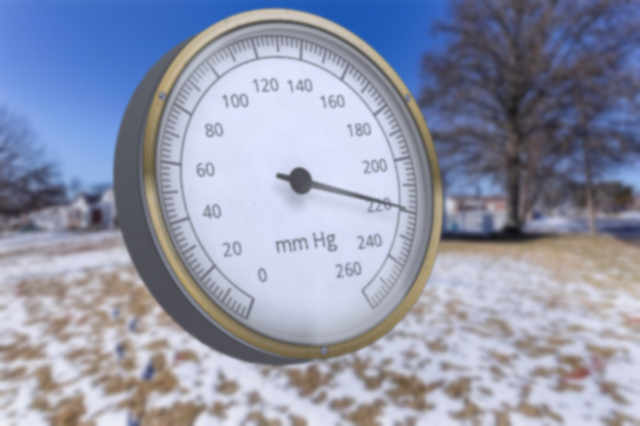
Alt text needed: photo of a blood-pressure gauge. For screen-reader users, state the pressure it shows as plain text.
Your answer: 220 mmHg
